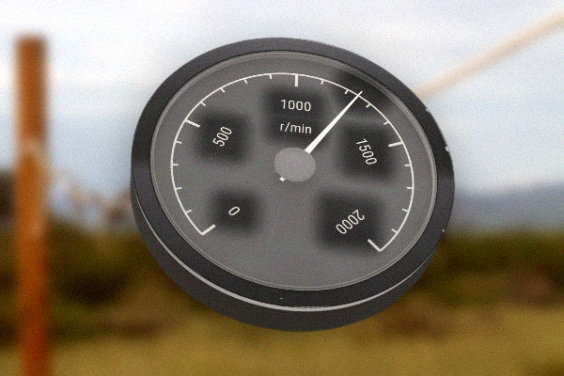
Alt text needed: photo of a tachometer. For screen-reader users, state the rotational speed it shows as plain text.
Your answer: 1250 rpm
